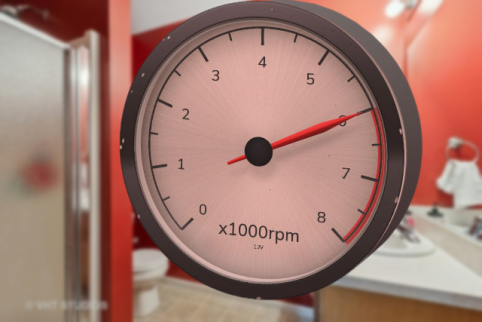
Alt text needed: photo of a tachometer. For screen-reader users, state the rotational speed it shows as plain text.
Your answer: 6000 rpm
